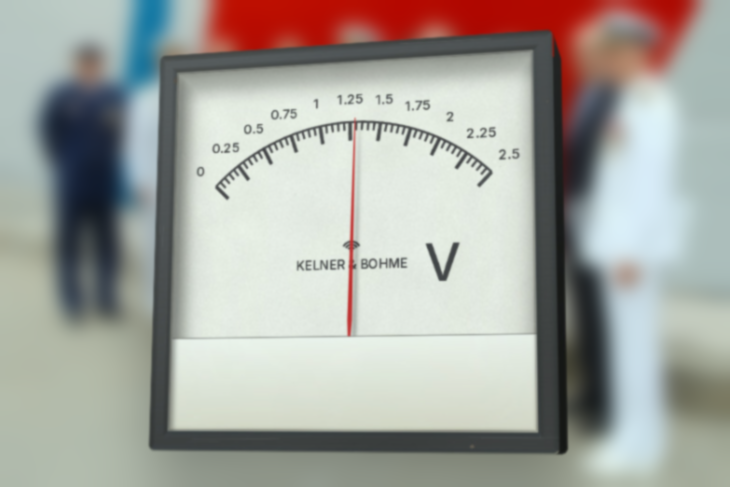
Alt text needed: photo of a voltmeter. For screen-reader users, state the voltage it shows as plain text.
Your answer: 1.3 V
